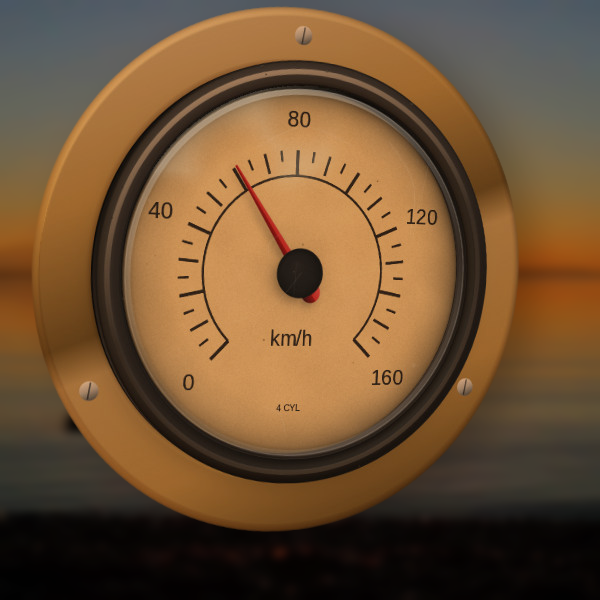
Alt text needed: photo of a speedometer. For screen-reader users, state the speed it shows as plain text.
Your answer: 60 km/h
